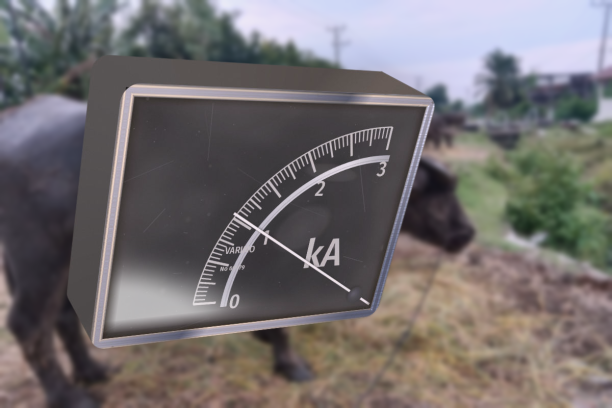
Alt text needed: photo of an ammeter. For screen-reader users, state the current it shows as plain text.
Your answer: 1.05 kA
